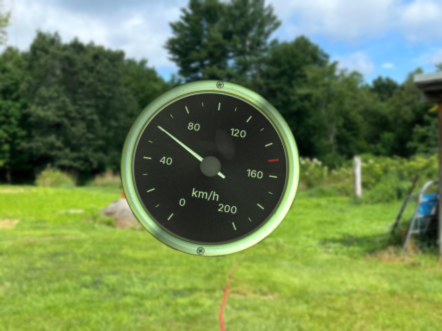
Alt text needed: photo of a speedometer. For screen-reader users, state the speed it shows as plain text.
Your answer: 60 km/h
